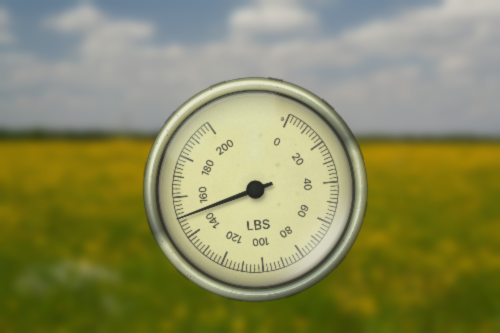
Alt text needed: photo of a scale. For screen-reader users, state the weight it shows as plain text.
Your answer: 150 lb
